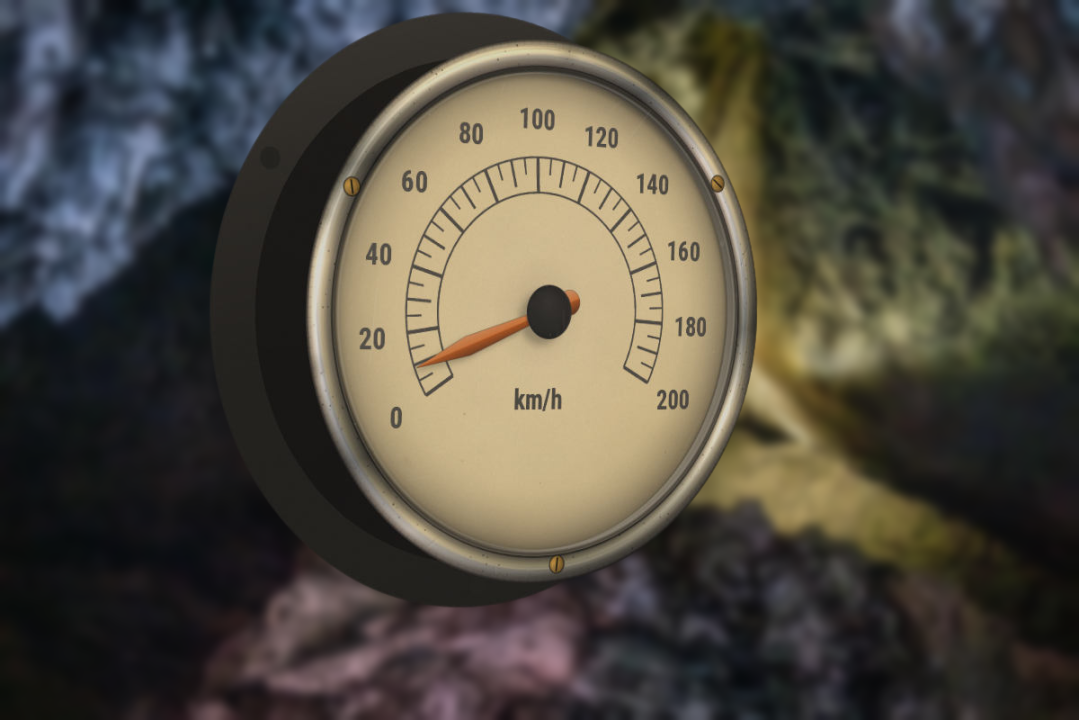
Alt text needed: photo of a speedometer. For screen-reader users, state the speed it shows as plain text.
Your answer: 10 km/h
